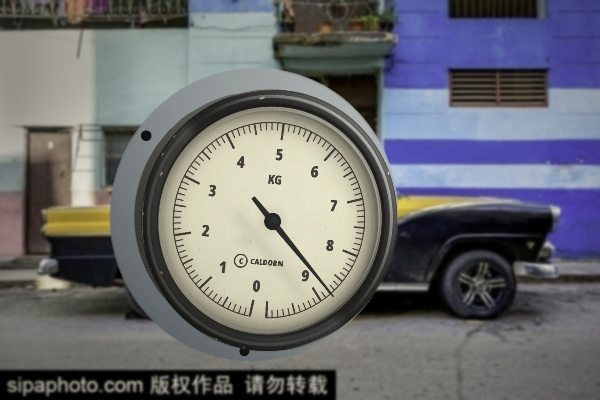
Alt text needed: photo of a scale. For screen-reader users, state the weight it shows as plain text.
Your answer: 8.8 kg
